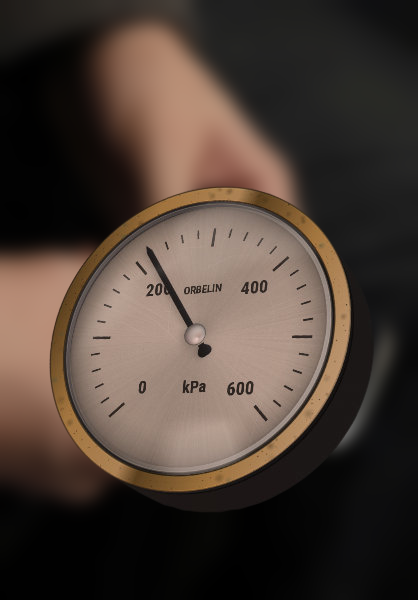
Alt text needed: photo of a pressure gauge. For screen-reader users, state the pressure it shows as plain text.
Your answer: 220 kPa
